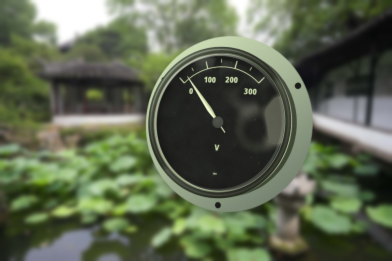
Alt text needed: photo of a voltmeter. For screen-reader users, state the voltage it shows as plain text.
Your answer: 25 V
